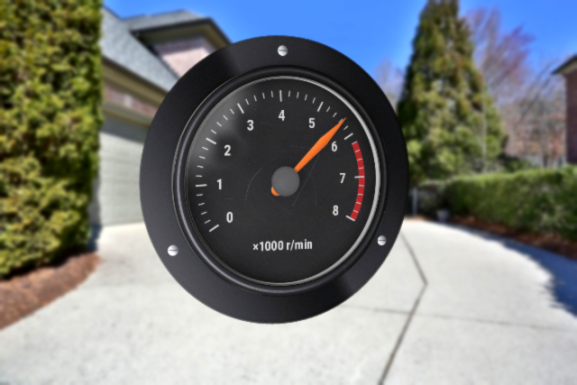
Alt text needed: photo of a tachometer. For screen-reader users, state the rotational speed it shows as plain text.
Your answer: 5600 rpm
